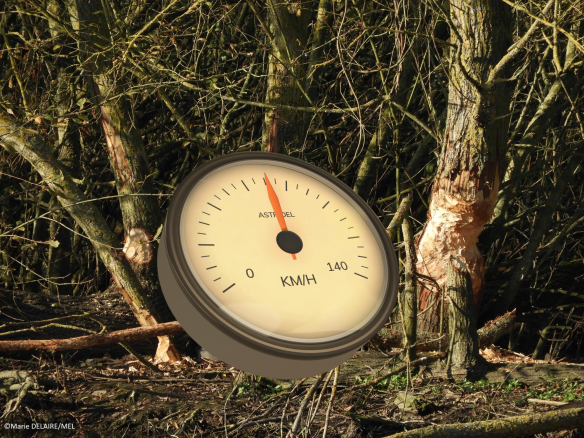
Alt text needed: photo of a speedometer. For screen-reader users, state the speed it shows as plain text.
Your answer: 70 km/h
